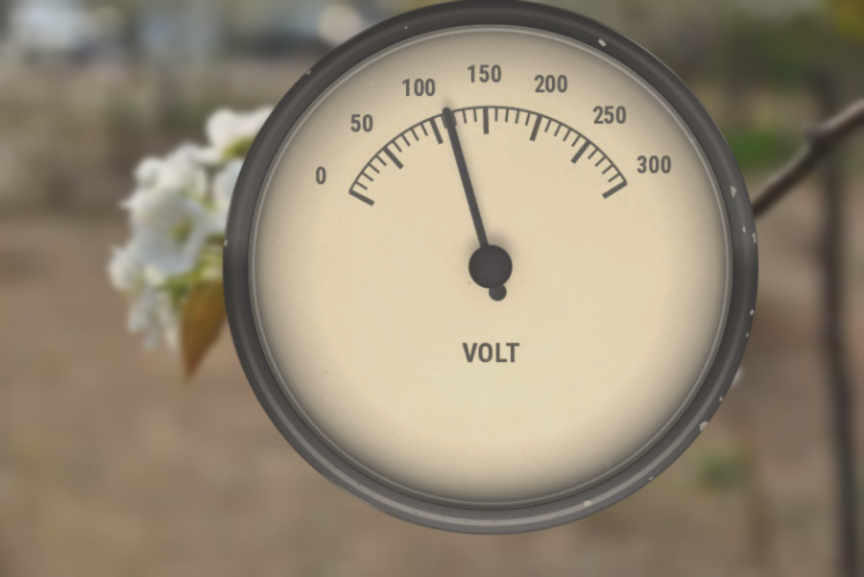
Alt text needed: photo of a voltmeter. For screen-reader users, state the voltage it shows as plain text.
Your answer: 115 V
